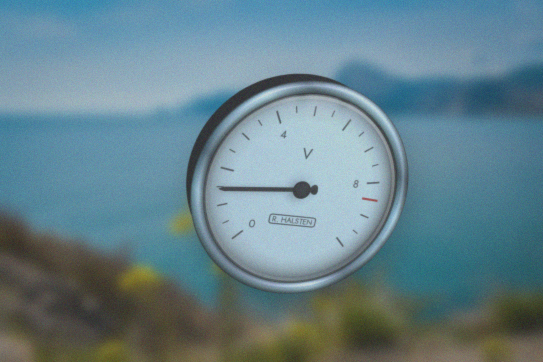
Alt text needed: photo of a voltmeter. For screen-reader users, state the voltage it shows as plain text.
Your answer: 1.5 V
